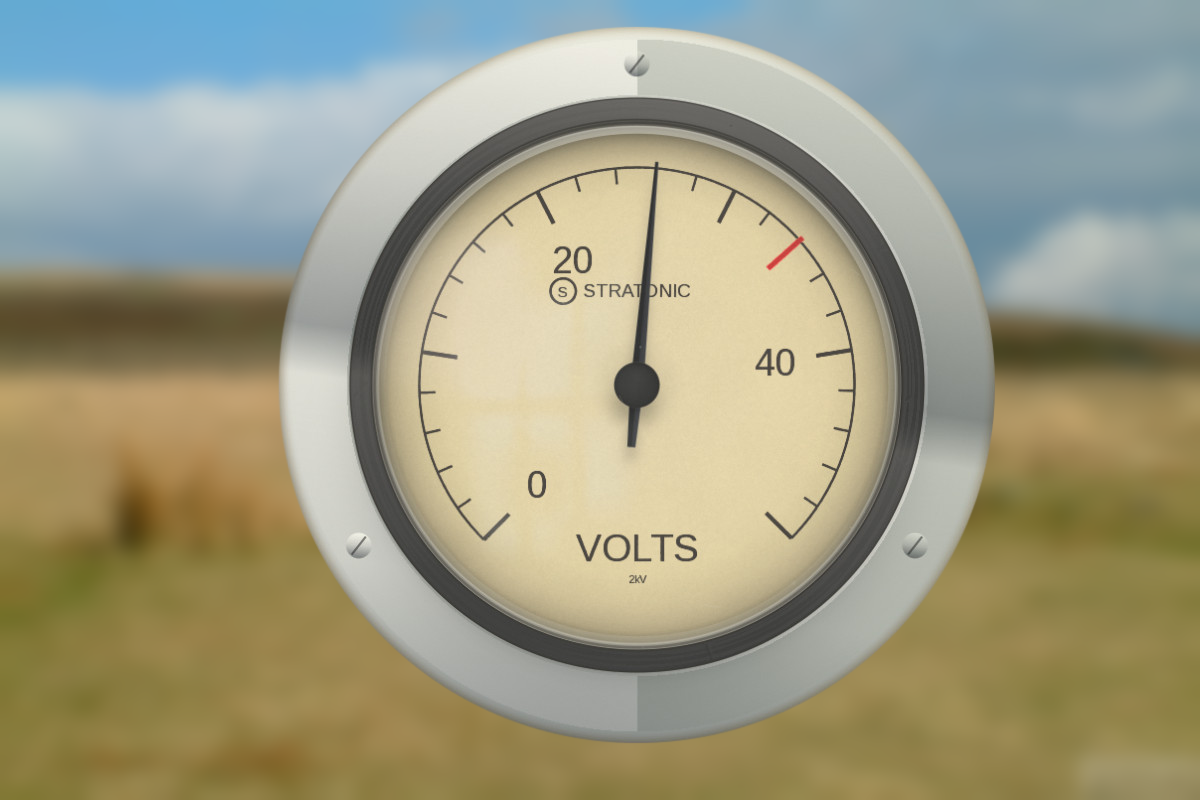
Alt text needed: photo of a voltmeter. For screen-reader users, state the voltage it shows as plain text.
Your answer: 26 V
